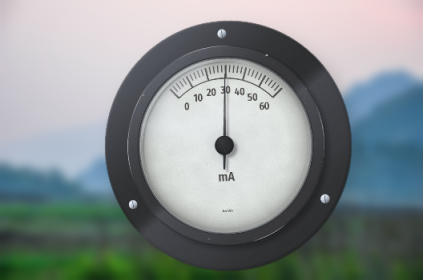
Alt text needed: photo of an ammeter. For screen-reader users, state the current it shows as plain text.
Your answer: 30 mA
